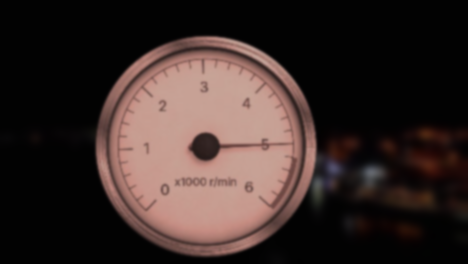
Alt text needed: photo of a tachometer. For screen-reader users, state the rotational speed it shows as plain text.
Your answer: 5000 rpm
